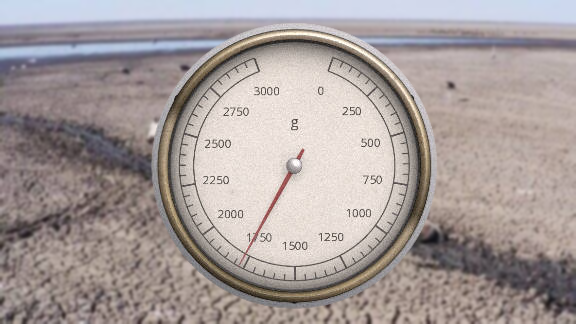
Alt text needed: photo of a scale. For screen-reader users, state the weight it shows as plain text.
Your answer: 1775 g
